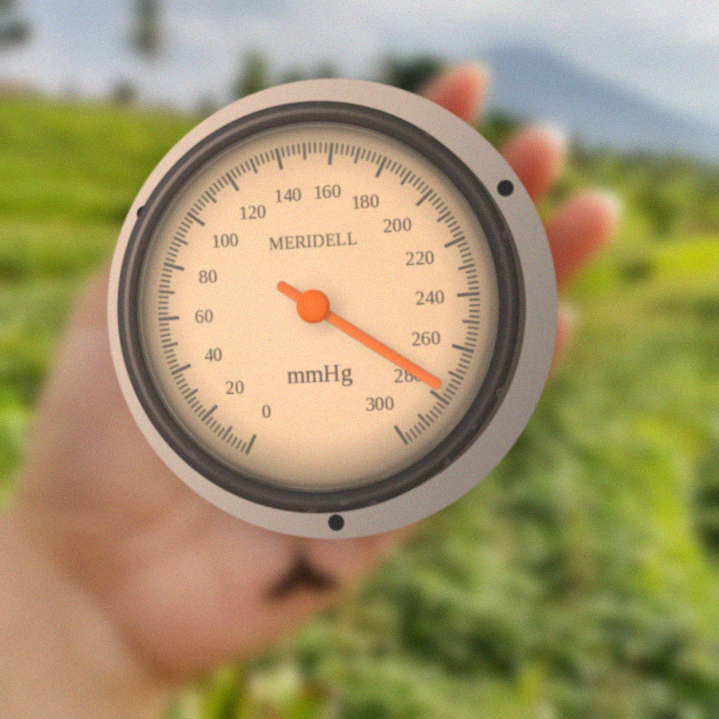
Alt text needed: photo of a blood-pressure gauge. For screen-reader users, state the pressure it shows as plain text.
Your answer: 276 mmHg
